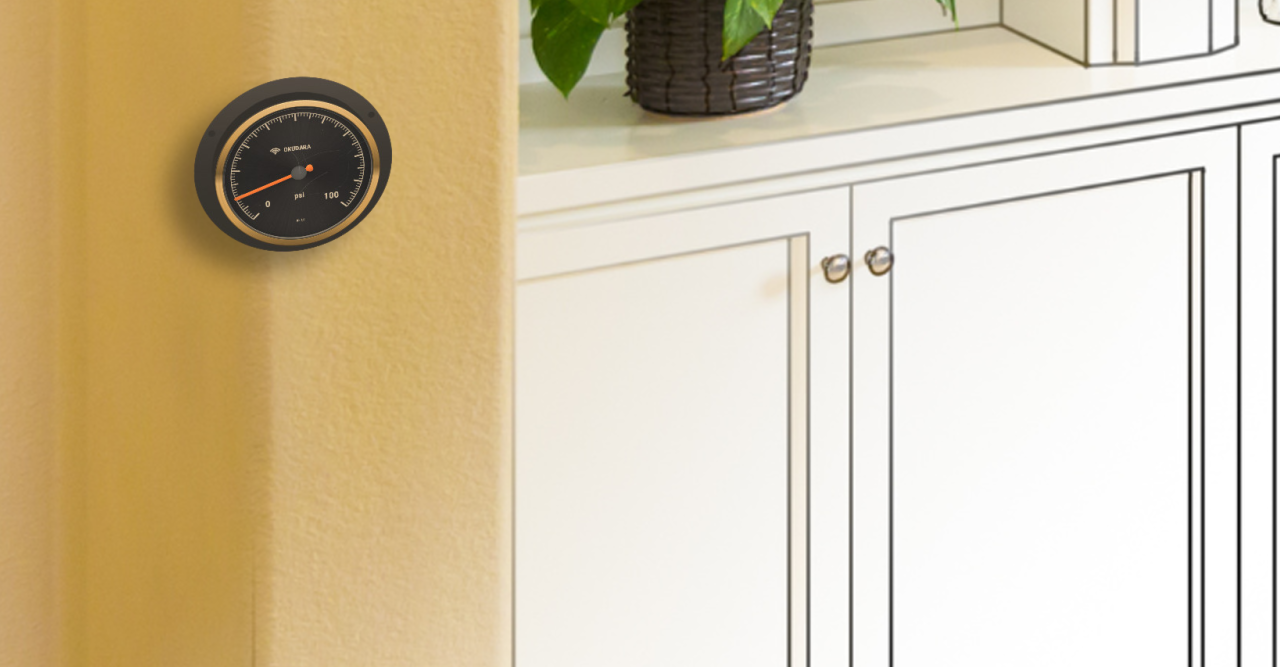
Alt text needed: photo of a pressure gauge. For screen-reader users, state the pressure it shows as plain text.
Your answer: 10 psi
